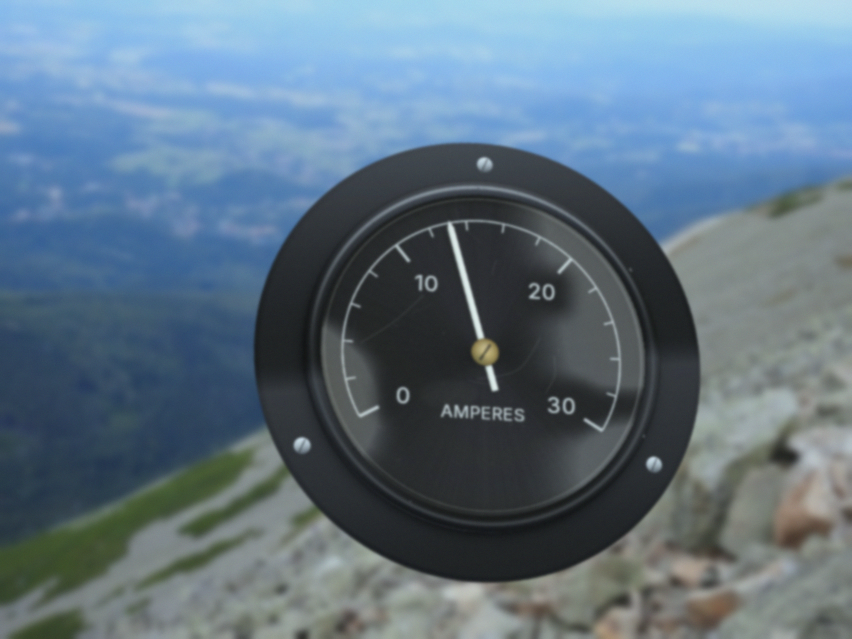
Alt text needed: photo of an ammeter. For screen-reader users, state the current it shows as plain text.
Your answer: 13 A
